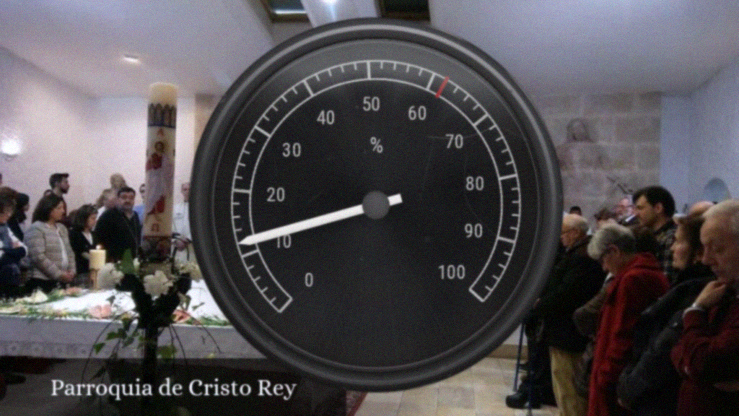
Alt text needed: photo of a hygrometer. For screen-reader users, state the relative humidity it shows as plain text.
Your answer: 12 %
